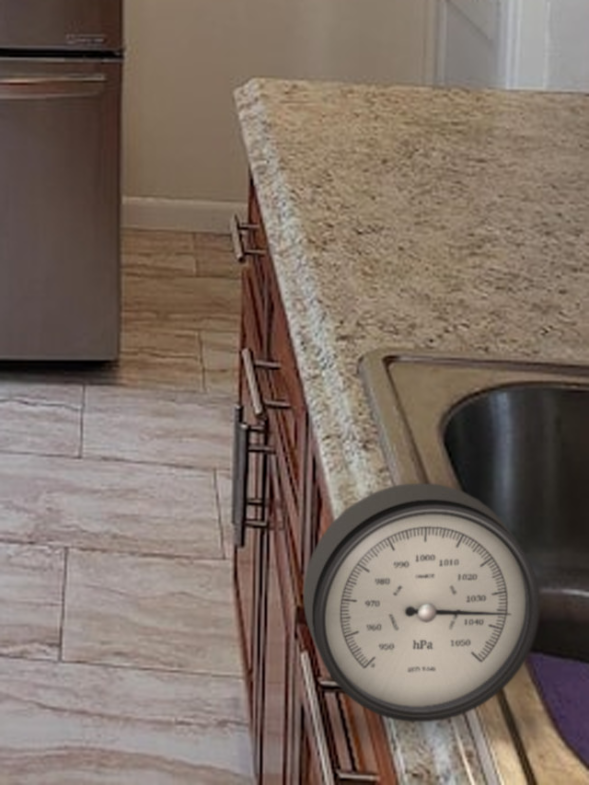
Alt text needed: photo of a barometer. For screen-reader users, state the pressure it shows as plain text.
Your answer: 1035 hPa
